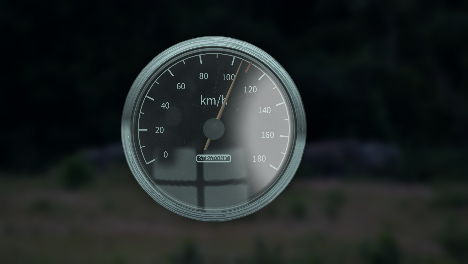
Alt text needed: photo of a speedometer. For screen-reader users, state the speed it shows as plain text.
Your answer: 105 km/h
